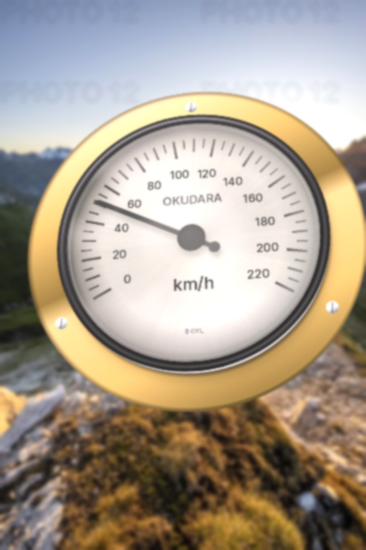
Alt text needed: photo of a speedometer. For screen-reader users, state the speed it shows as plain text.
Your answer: 50 km/h
